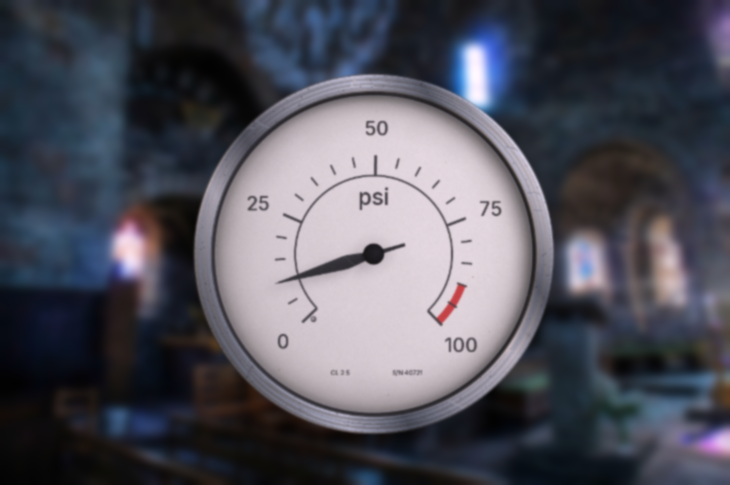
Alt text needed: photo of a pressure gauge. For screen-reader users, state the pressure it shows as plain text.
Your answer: 10 psi
